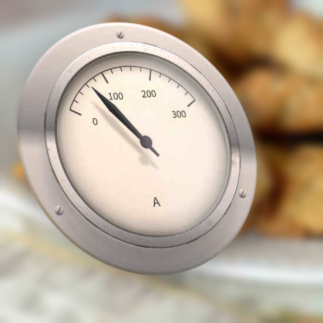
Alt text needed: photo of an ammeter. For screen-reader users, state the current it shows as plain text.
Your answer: 60 A
